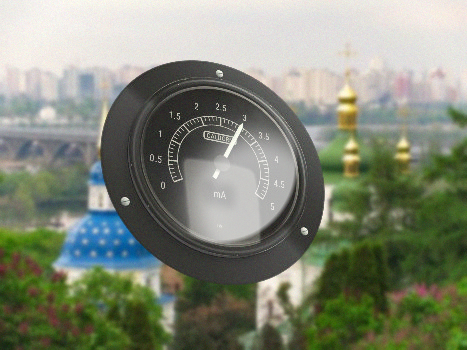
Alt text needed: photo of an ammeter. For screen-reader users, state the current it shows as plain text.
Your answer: 3 mA
